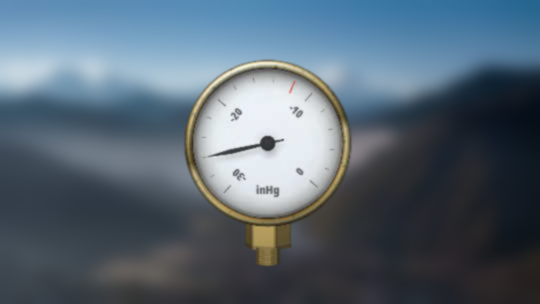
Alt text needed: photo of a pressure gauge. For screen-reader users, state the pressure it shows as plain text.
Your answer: -26 inHg
